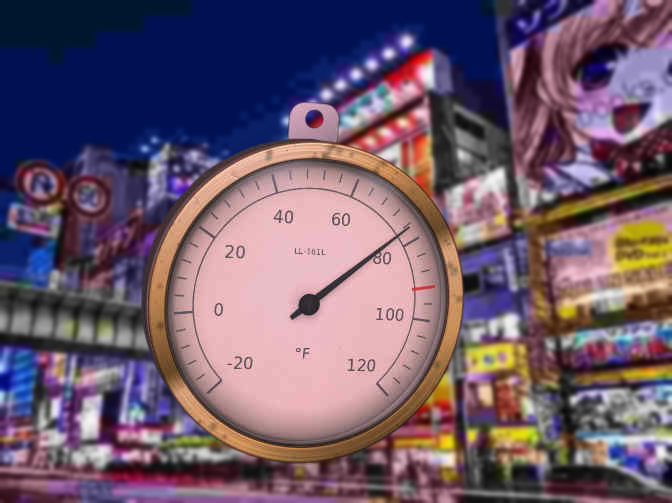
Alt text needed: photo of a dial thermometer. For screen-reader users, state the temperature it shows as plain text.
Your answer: 76 °F
